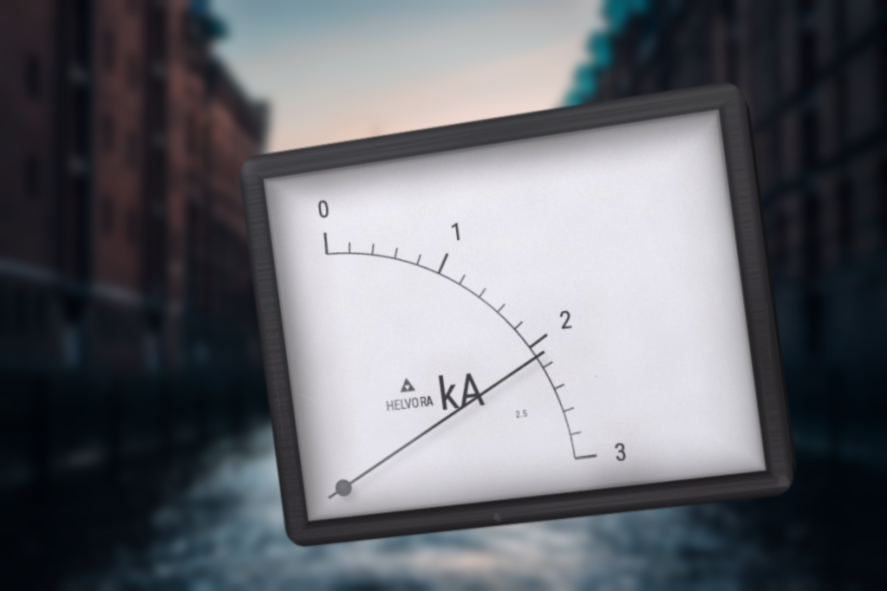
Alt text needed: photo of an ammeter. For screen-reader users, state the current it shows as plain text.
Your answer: 2.1 kA
